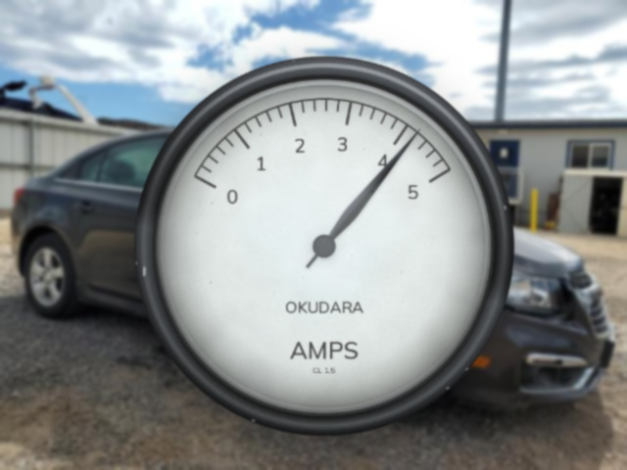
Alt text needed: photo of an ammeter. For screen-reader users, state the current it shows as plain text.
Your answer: 4.2 A
